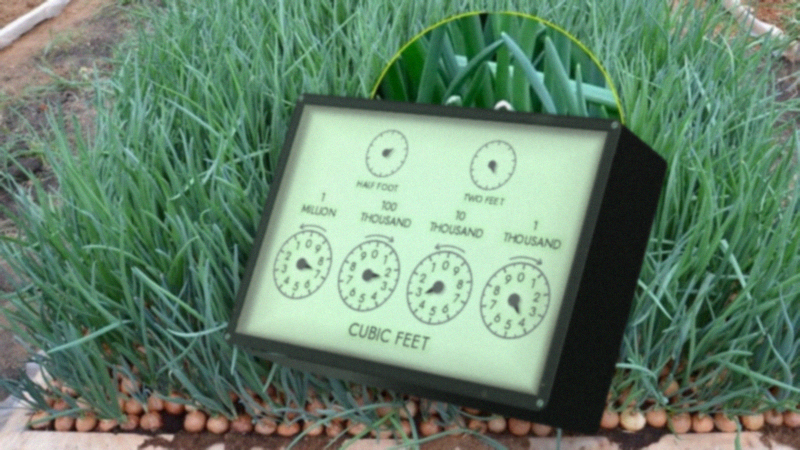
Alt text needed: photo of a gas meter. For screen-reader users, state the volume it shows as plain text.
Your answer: 723400 ft³
